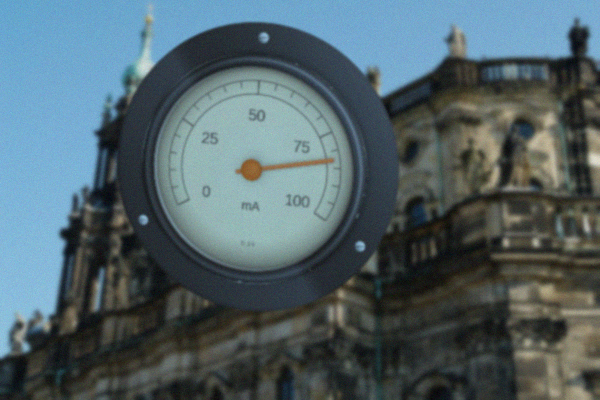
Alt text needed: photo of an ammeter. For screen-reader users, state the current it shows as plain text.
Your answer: 82.5 mA
